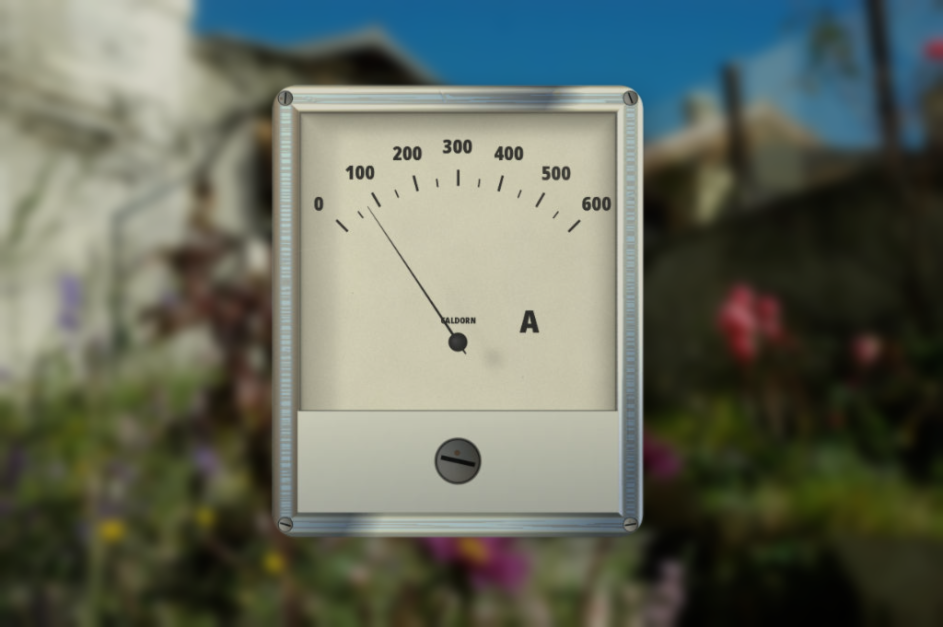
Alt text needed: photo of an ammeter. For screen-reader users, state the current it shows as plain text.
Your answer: 75 A
